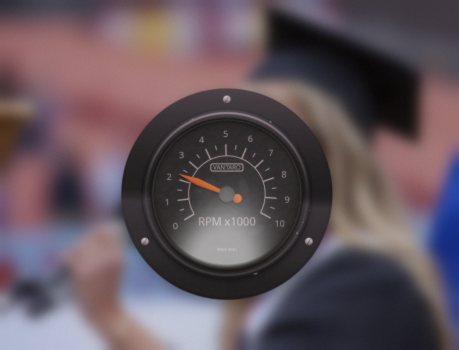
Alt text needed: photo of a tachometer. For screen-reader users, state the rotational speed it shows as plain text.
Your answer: 2250 rpm
